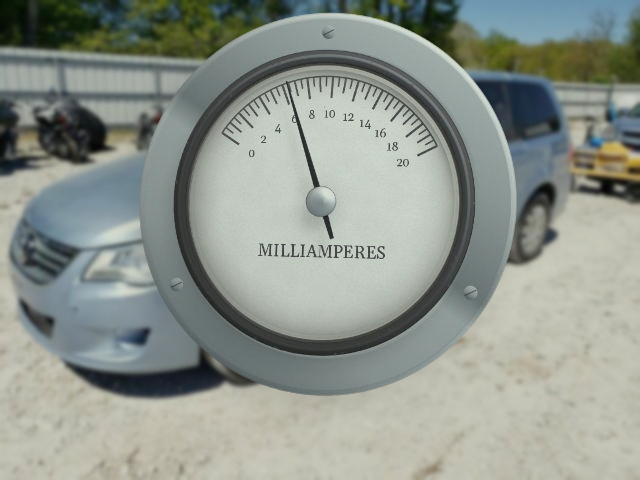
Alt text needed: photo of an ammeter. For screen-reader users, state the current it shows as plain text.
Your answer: 6.5 mA
